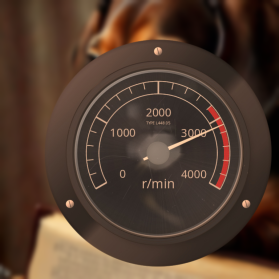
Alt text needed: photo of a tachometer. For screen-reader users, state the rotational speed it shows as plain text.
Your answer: 3100 rpm
